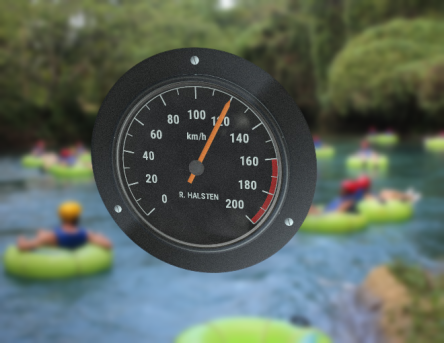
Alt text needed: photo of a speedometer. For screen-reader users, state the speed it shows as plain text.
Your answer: 120 km/h
